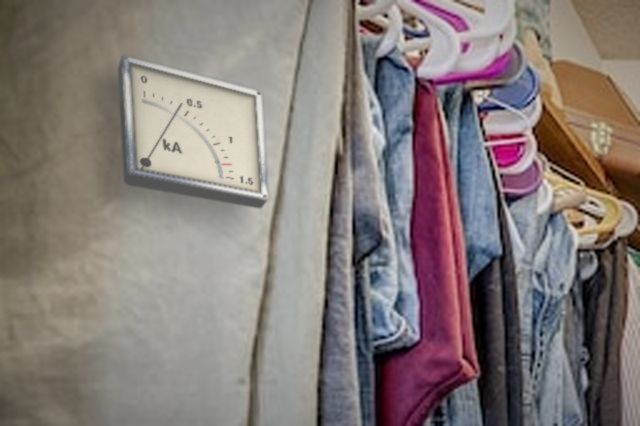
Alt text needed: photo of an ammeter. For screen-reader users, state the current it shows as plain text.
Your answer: 0.4 kA
